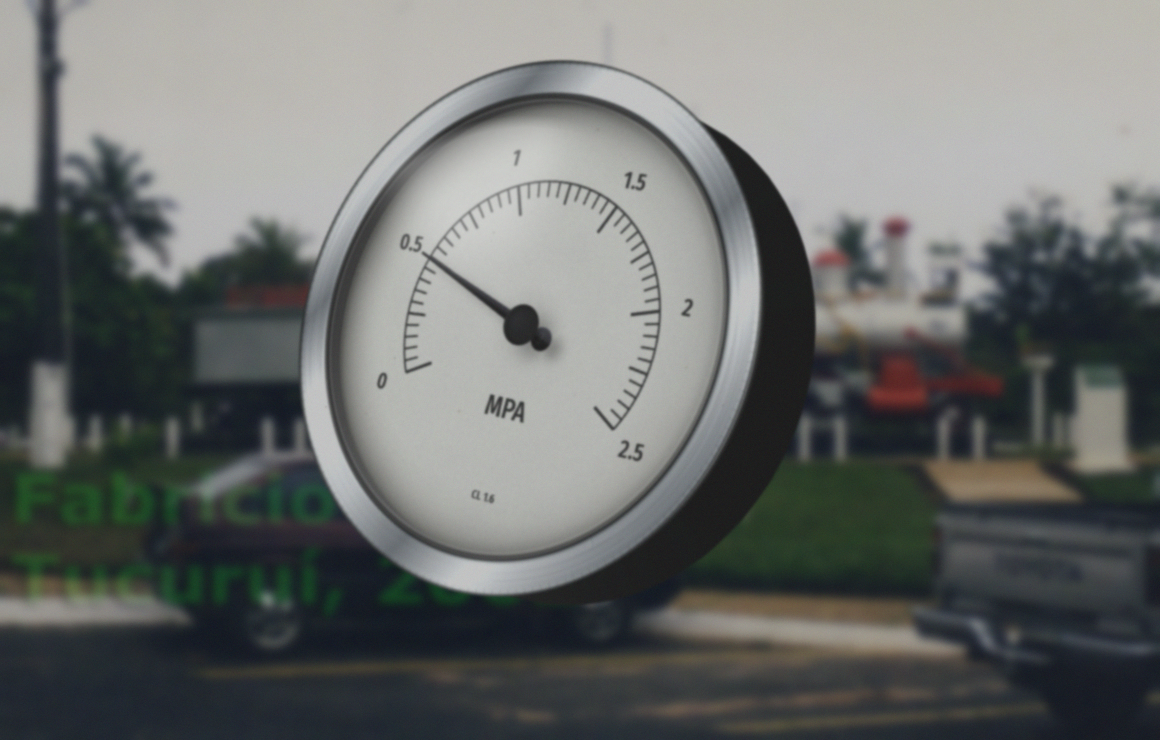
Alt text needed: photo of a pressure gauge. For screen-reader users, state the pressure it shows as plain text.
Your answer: 0.5 MPa
